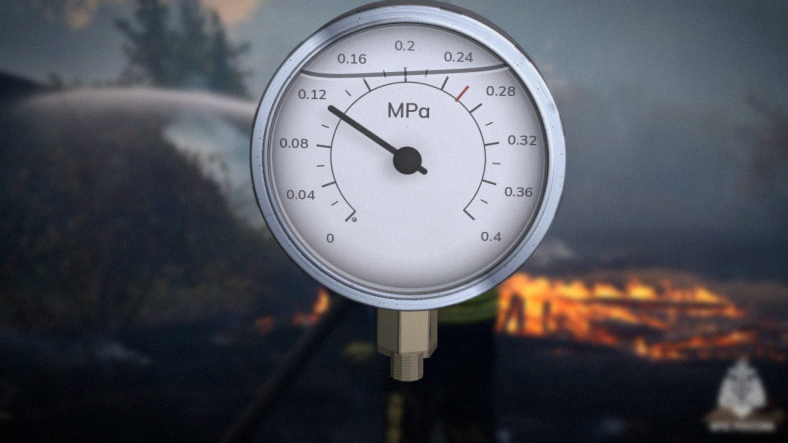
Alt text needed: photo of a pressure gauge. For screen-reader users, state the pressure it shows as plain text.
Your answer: 0.12 MPa
